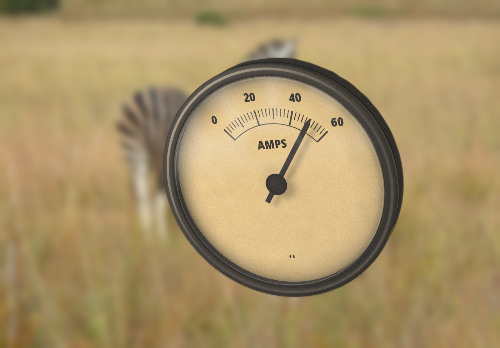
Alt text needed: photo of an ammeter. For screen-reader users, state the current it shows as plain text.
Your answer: 50 A
